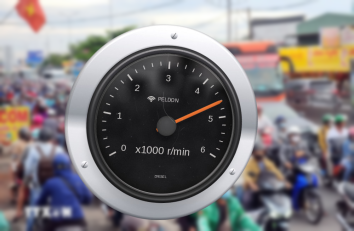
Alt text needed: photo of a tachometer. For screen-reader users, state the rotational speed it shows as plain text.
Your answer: 4600 rpm
